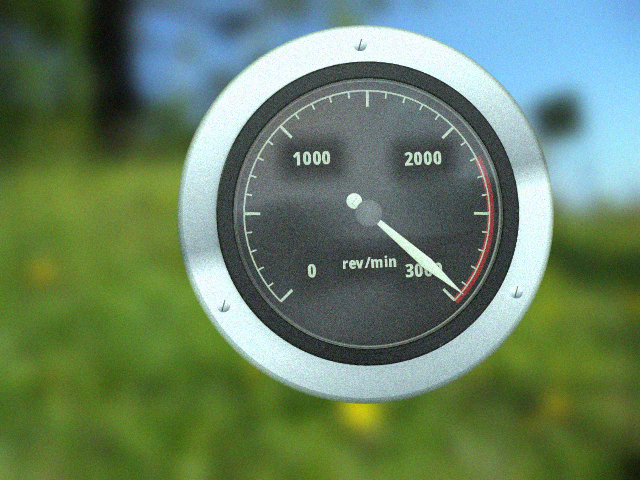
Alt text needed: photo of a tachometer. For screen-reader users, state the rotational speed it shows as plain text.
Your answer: 2950 rpm
